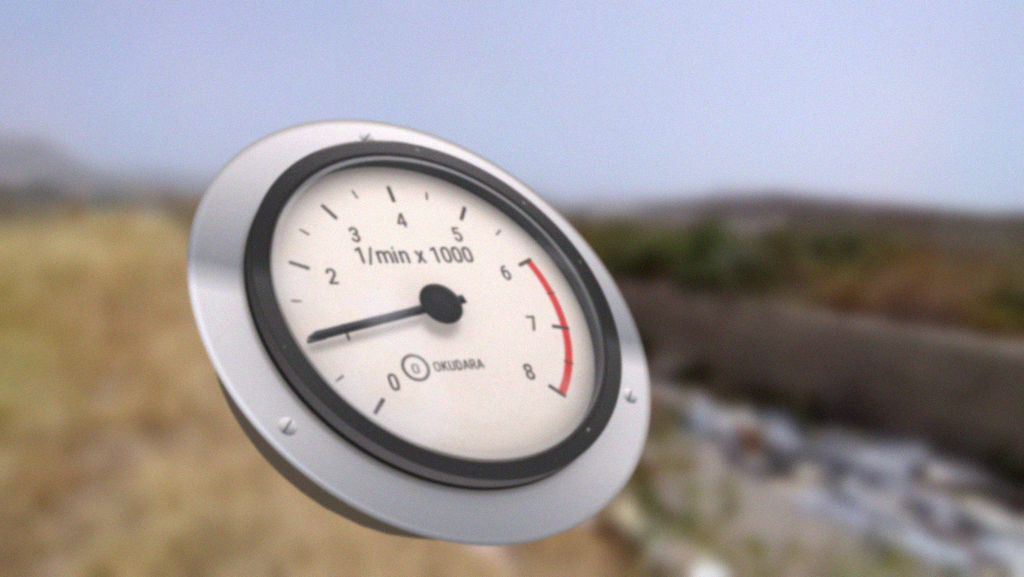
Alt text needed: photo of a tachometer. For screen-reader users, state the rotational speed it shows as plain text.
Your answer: 1000 rpm
